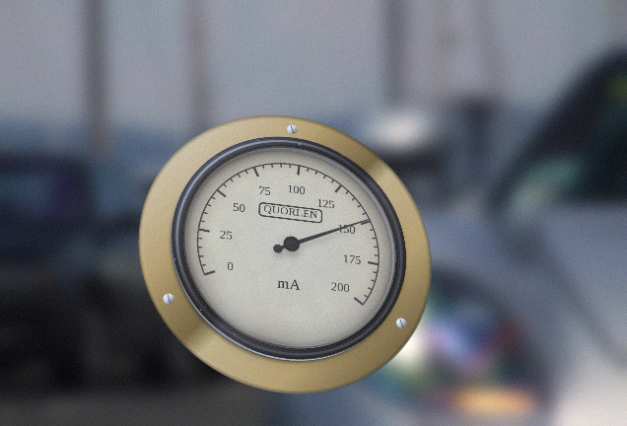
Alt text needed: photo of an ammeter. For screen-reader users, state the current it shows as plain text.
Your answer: 150 mA
